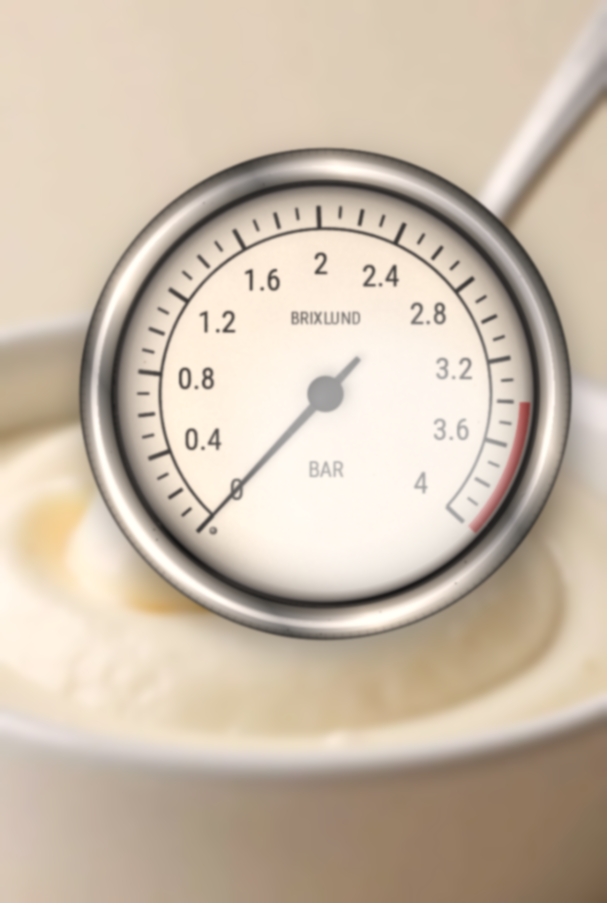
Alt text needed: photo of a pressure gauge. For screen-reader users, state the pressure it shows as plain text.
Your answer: 0 bar
